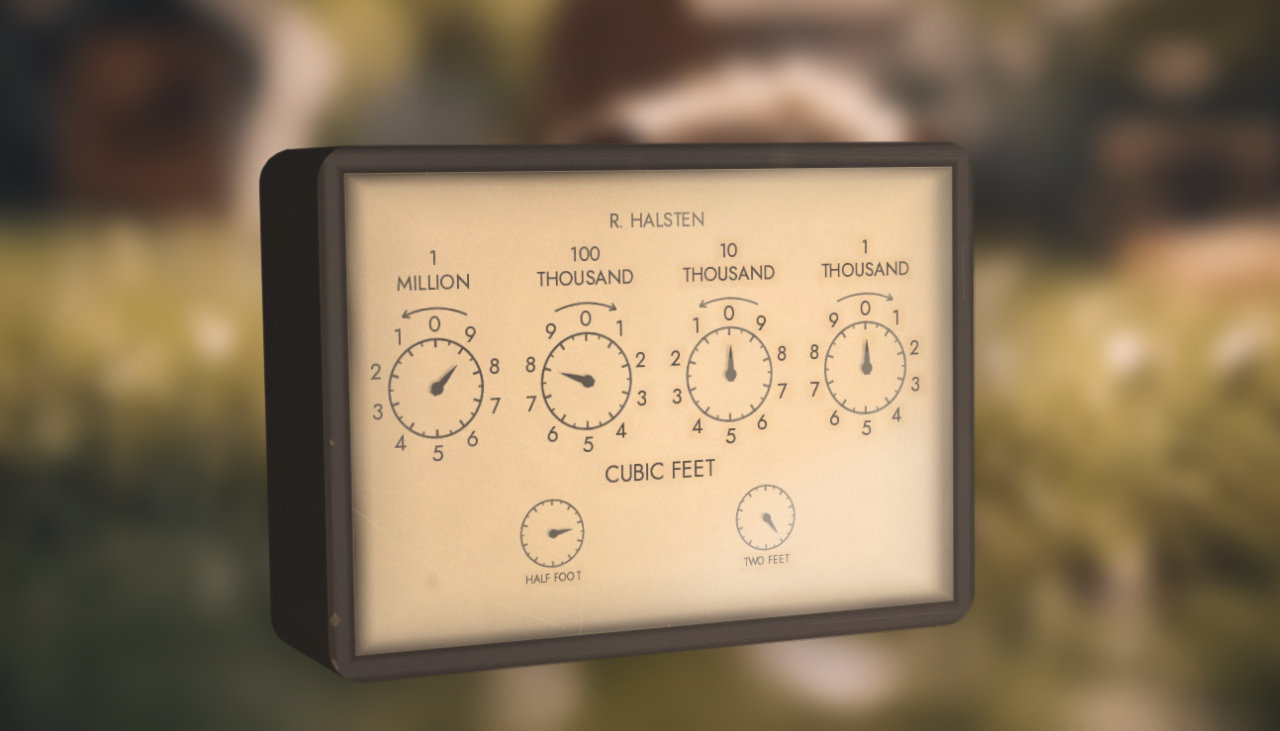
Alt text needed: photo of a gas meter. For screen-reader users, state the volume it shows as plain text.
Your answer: 880000 ft³
